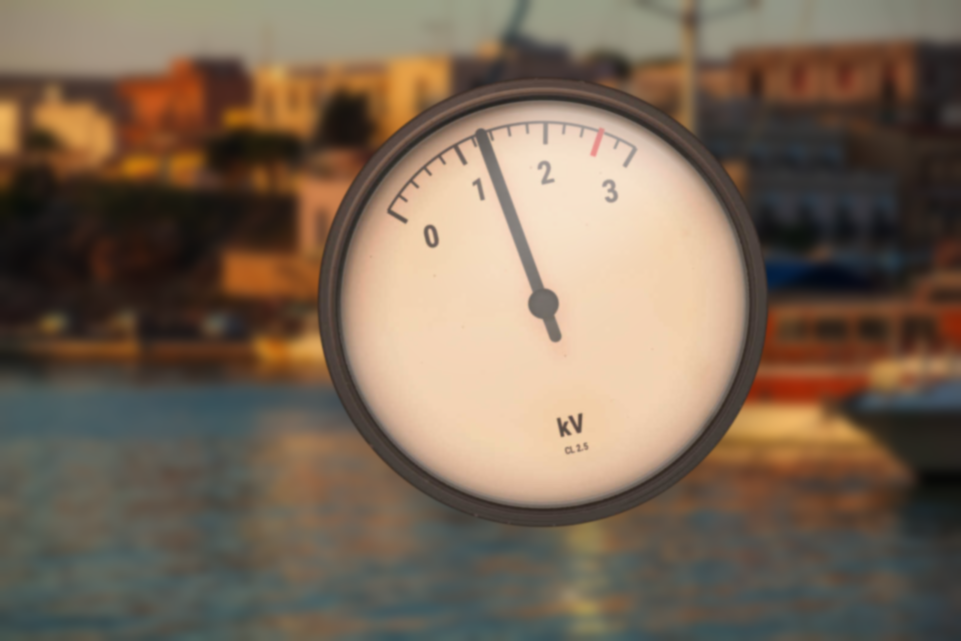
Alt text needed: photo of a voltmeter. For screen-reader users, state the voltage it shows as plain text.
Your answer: 1.3 kV
